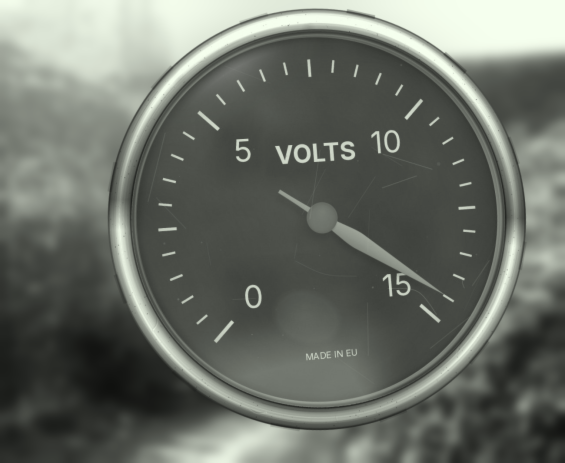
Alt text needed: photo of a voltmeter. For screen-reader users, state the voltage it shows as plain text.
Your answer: 14.5 V
